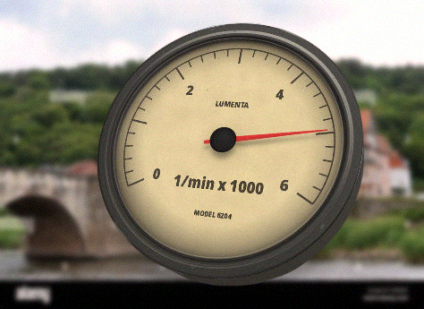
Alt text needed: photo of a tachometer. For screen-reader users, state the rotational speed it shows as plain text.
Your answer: 5000 rpm
